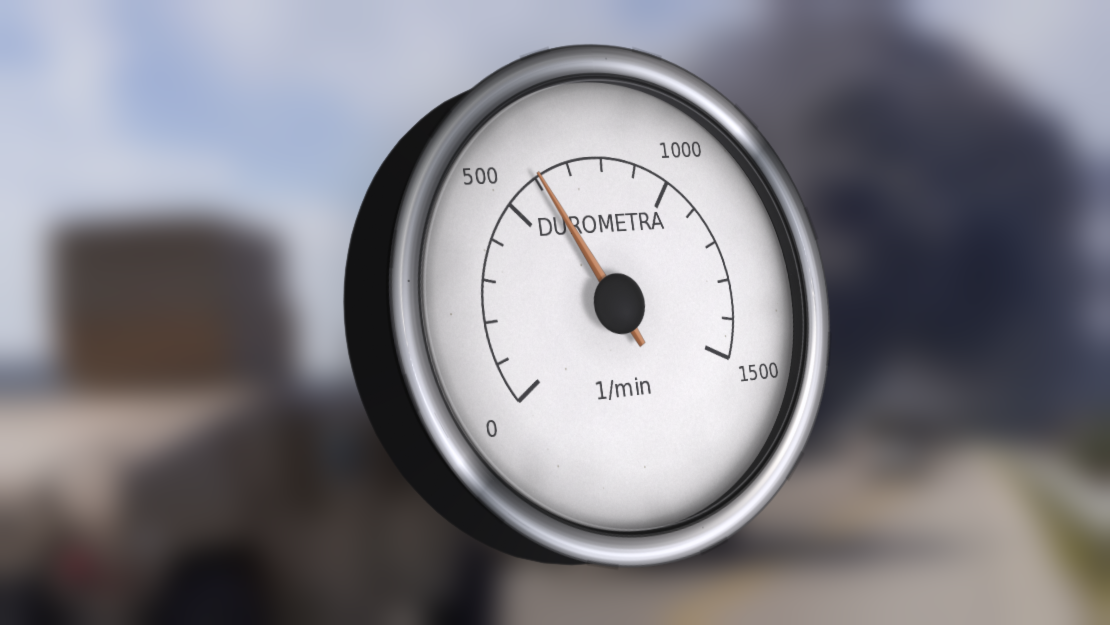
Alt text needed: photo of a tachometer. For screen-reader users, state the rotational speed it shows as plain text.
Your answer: 600 rpm
